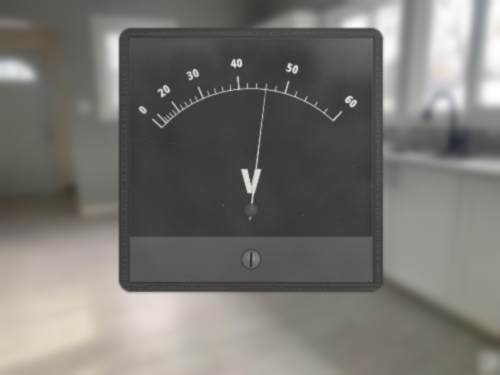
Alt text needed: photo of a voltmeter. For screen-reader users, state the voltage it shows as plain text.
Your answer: 46 V
